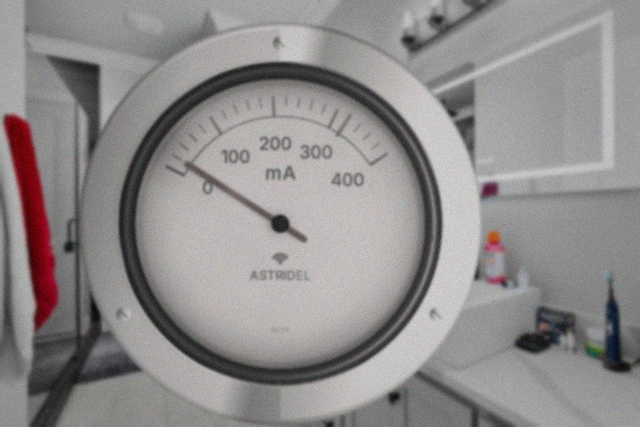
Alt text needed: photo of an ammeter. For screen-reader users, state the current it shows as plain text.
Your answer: 20 mA
